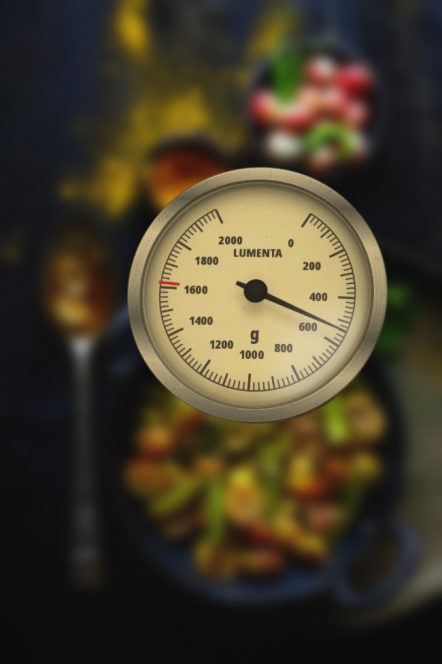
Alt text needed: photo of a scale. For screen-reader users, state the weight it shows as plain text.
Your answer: 540 g
